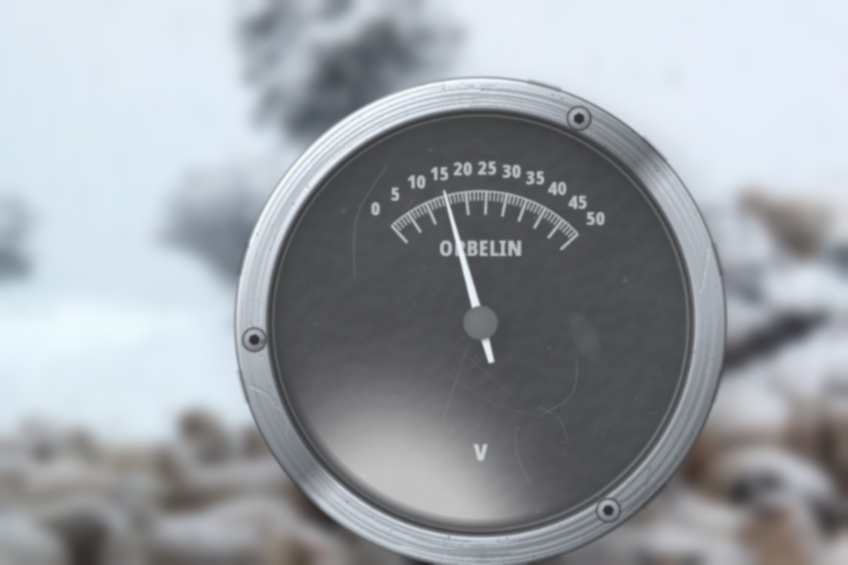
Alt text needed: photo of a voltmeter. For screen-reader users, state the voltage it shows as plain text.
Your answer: 15 V
